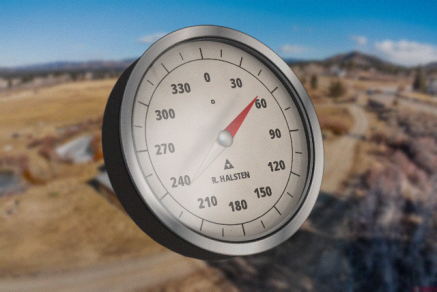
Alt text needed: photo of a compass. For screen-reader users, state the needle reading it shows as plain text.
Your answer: 52.5 °
